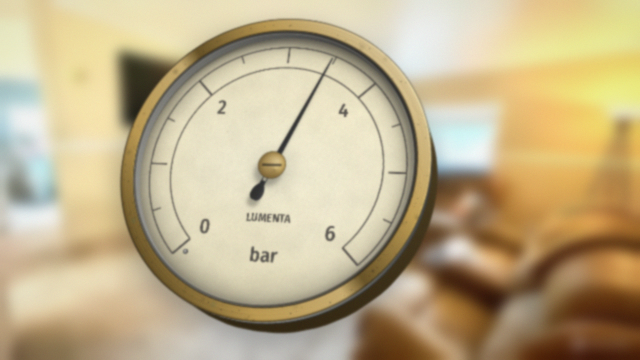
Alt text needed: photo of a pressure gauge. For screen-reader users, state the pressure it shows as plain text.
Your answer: 3.5 bar
